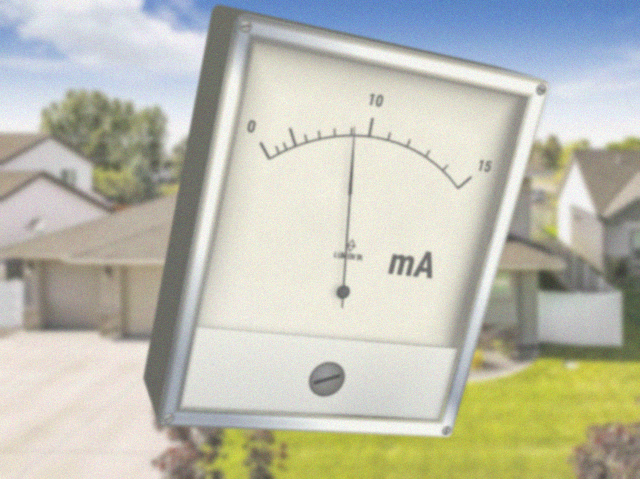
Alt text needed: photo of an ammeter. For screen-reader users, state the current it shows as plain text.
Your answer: 9 mA
